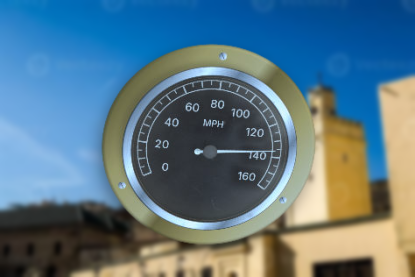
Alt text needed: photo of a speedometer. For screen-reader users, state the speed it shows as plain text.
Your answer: 135 mph
